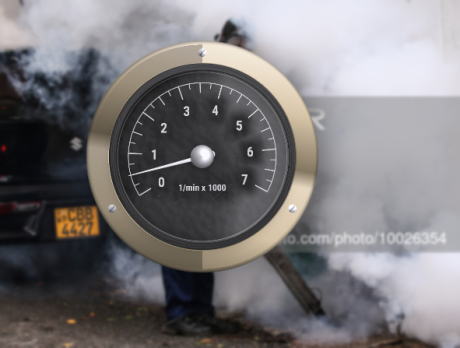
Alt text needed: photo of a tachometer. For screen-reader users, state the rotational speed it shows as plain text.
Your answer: 500 rpm
